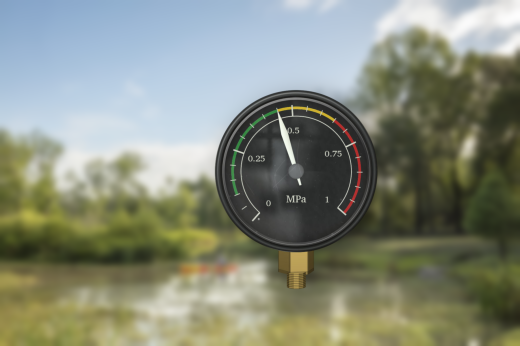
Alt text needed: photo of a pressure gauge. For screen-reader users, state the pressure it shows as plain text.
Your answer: 0.45 MPa
